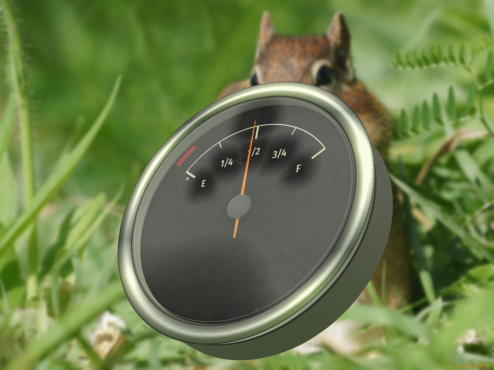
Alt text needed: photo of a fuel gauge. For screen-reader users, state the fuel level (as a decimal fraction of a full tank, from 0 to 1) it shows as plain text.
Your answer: 0.5
